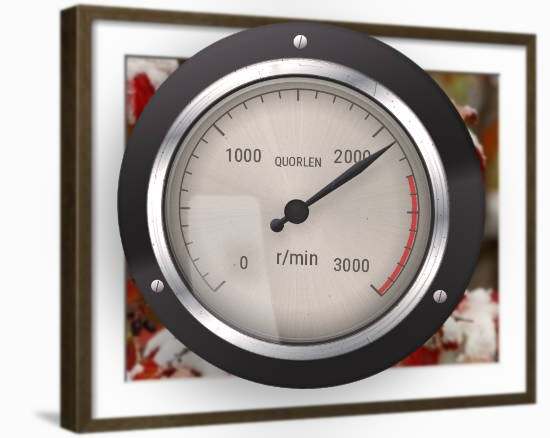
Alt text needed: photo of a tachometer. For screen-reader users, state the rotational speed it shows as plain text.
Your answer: 2100 rpm
